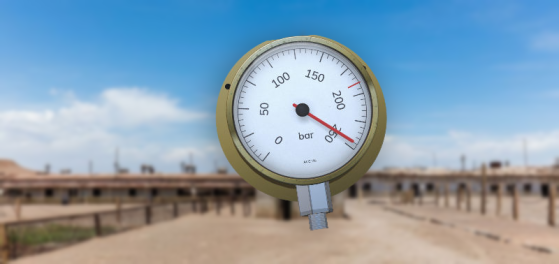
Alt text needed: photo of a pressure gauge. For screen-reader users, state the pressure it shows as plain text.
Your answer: 245 bar
